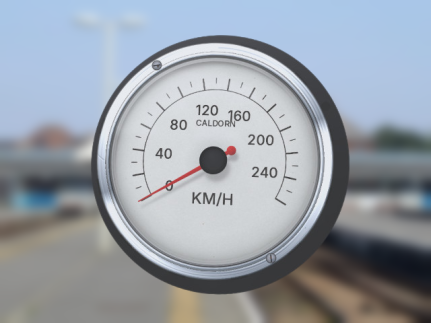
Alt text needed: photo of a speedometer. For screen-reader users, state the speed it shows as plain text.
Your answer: 0 km/h
